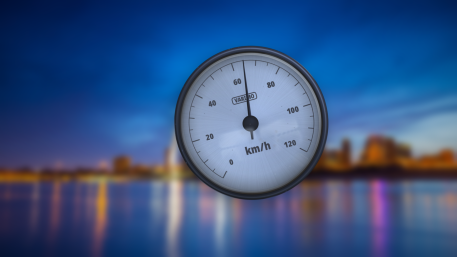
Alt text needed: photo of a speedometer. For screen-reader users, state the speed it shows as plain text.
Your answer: 65 km/h
